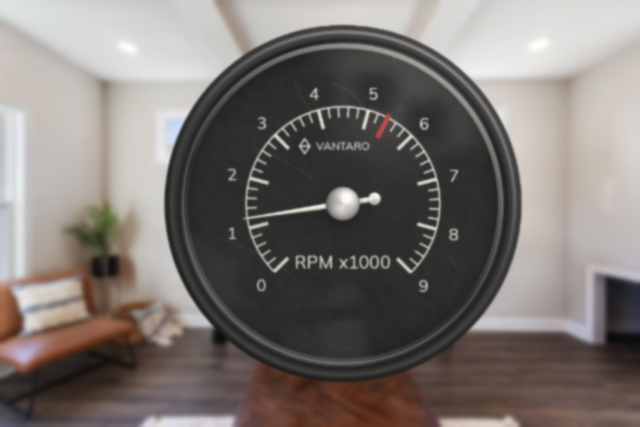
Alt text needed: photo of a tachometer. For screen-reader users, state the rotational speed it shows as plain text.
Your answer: 1200 rpm
